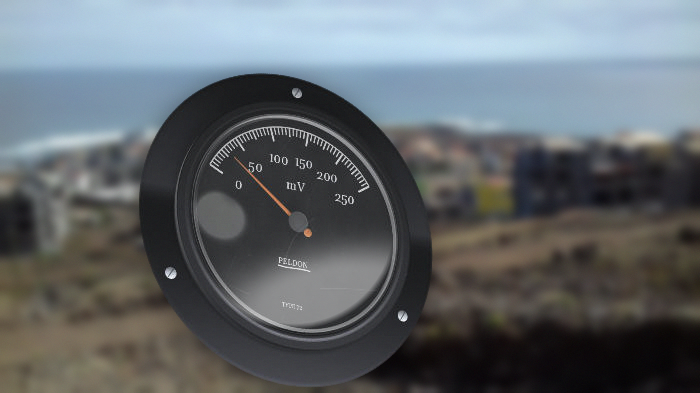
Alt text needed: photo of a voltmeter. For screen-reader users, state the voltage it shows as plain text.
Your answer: 25 mV
